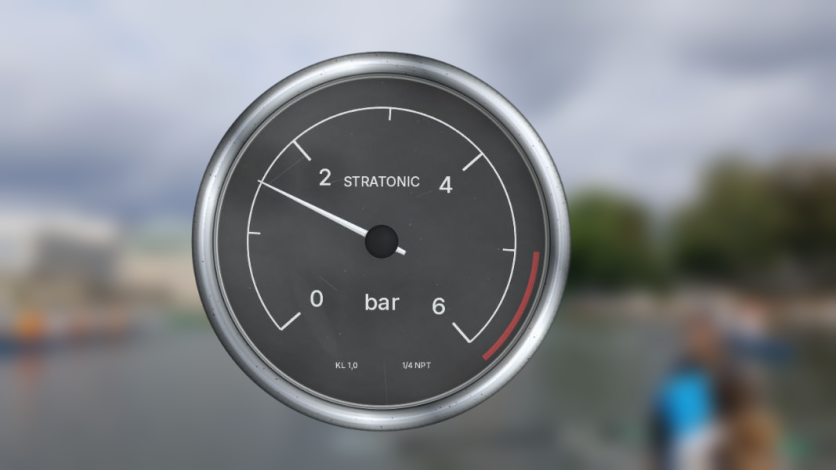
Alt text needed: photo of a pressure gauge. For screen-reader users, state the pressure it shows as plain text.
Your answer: 1.5 bar
